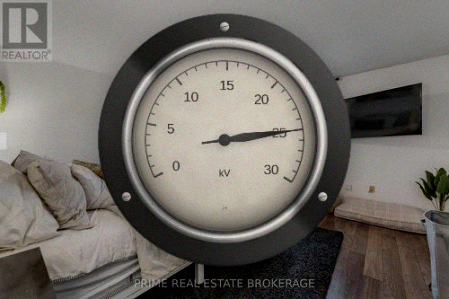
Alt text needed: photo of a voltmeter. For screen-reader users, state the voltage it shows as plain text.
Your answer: 25 kV
